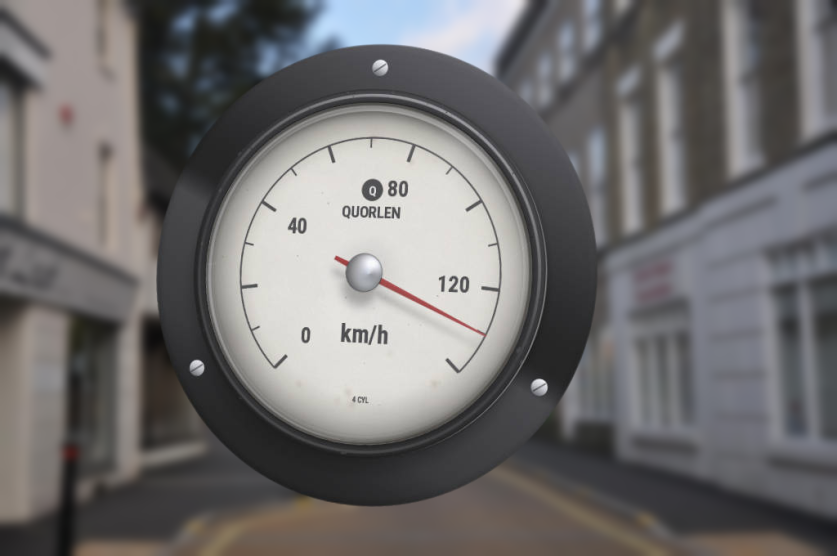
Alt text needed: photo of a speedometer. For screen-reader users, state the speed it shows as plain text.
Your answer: 130 km/h
